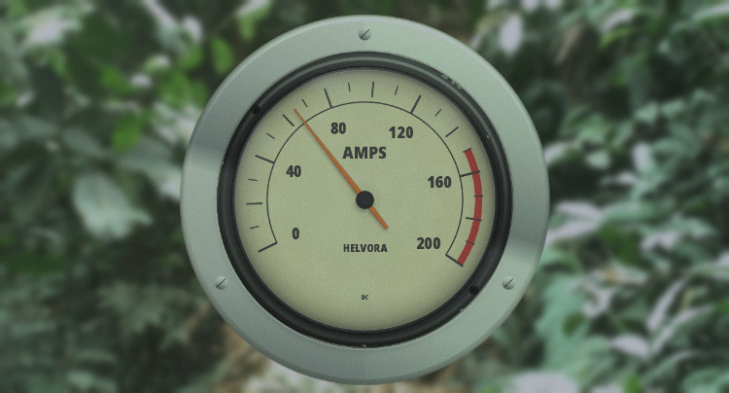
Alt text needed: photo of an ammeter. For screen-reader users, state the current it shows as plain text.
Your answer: 65 A
